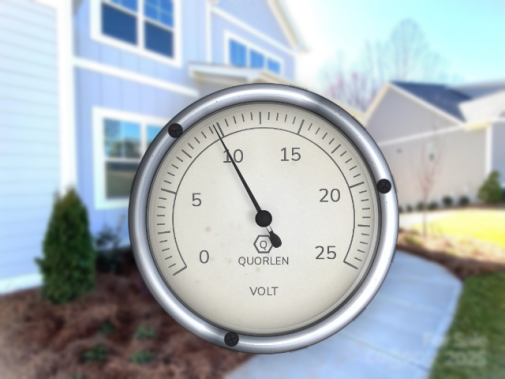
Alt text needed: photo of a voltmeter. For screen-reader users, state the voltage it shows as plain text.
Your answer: 9.75 V
